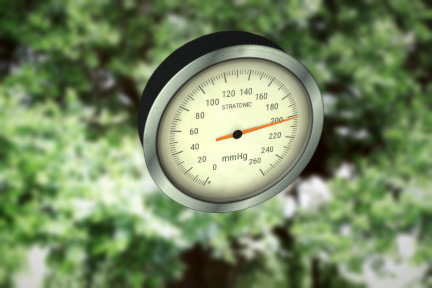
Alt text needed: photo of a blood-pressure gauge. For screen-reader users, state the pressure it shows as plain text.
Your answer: 200 mmHg
